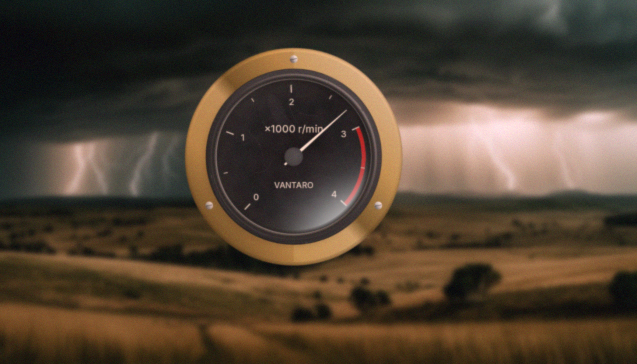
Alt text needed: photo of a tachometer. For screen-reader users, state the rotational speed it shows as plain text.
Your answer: 2750 rpm
